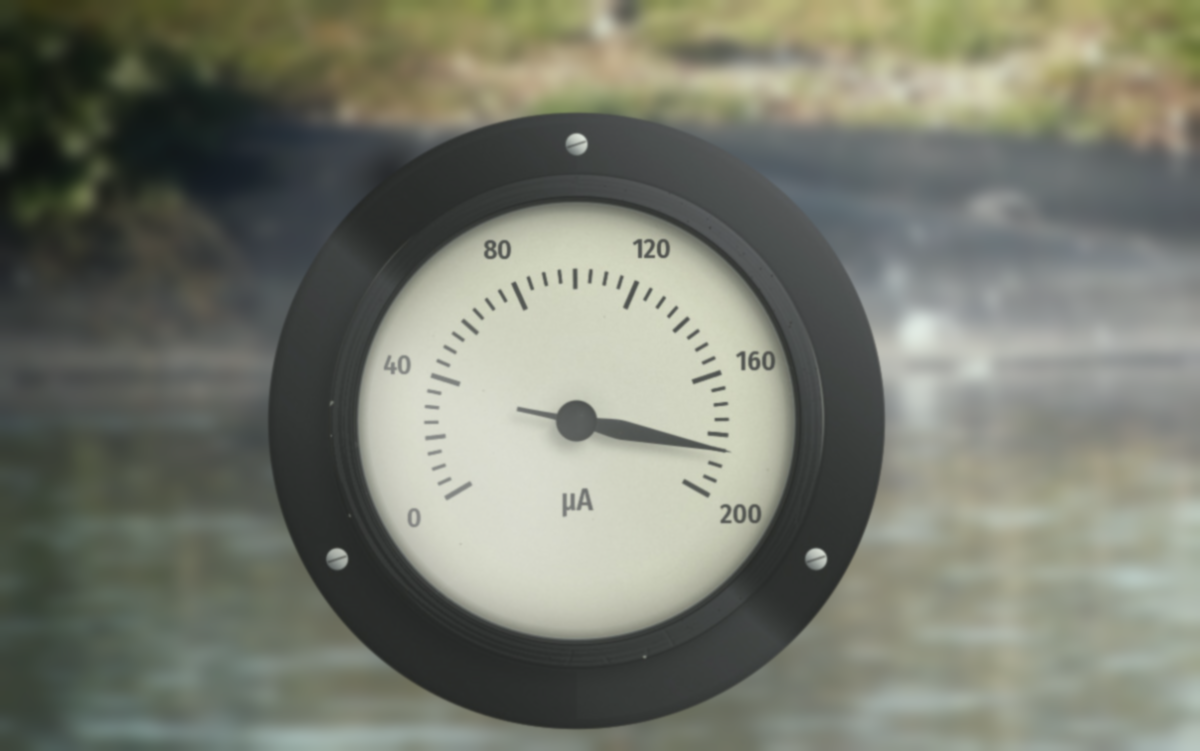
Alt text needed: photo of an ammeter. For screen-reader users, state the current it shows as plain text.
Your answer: 185 µA
